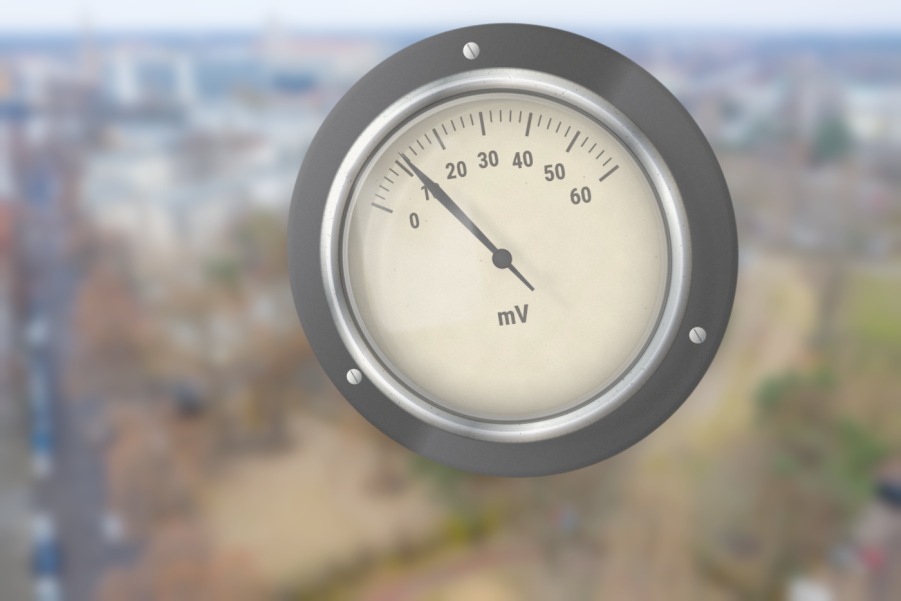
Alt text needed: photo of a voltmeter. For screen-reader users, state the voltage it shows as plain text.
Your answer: 12 mV
